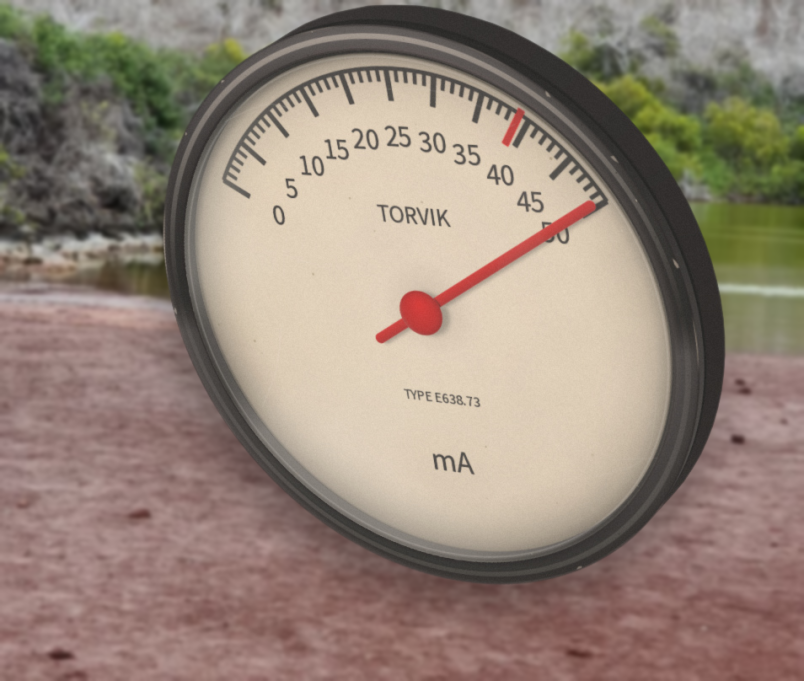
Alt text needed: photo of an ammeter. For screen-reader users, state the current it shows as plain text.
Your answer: 49.5 mA
